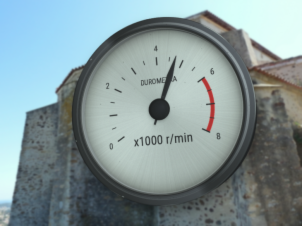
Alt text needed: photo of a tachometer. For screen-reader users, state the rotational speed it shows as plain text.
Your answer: 4750 rpm
